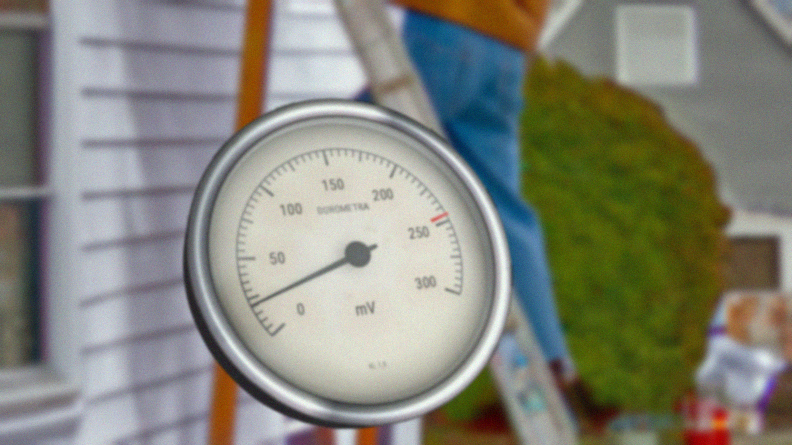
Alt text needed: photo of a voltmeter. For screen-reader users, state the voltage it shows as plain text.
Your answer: 20 mV
